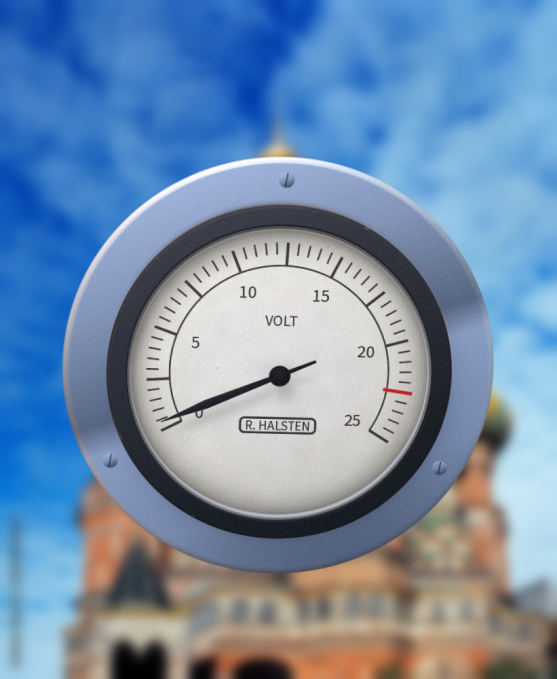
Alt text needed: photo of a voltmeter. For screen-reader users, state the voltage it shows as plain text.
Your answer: 0.5 V
